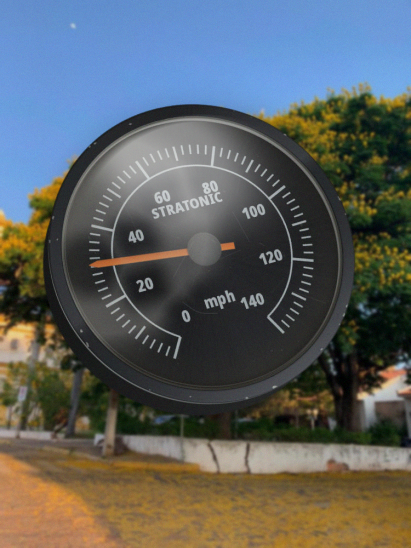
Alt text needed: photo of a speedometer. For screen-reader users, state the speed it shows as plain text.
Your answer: 30 mph
